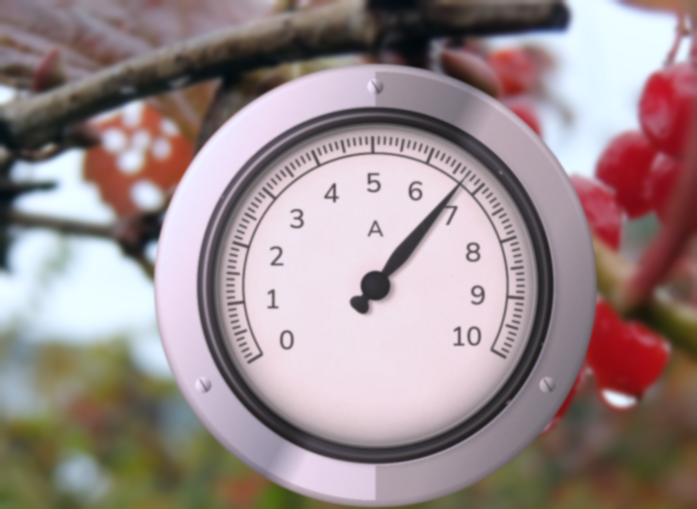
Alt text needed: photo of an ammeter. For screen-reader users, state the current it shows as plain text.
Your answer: 6.7 A
